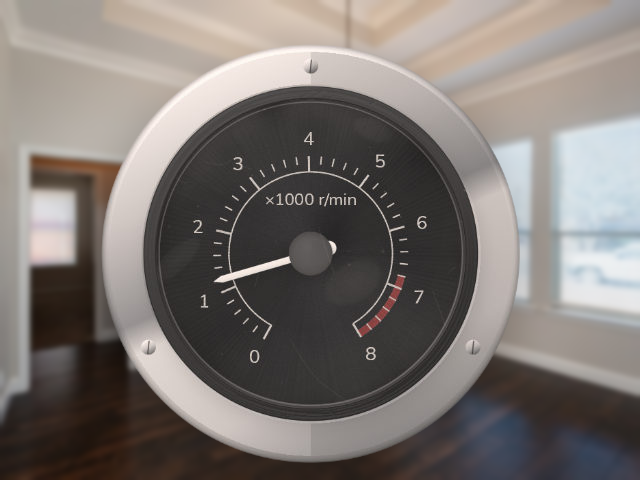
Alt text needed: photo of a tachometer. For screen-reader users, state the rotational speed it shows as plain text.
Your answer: 1200 rpm
